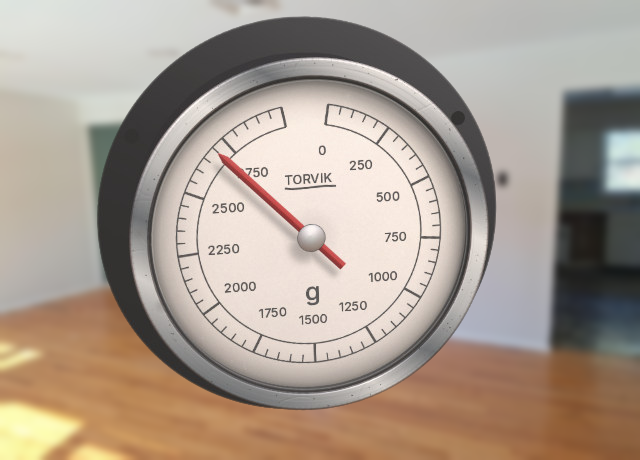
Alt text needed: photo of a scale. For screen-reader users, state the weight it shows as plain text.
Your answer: 2700 g
